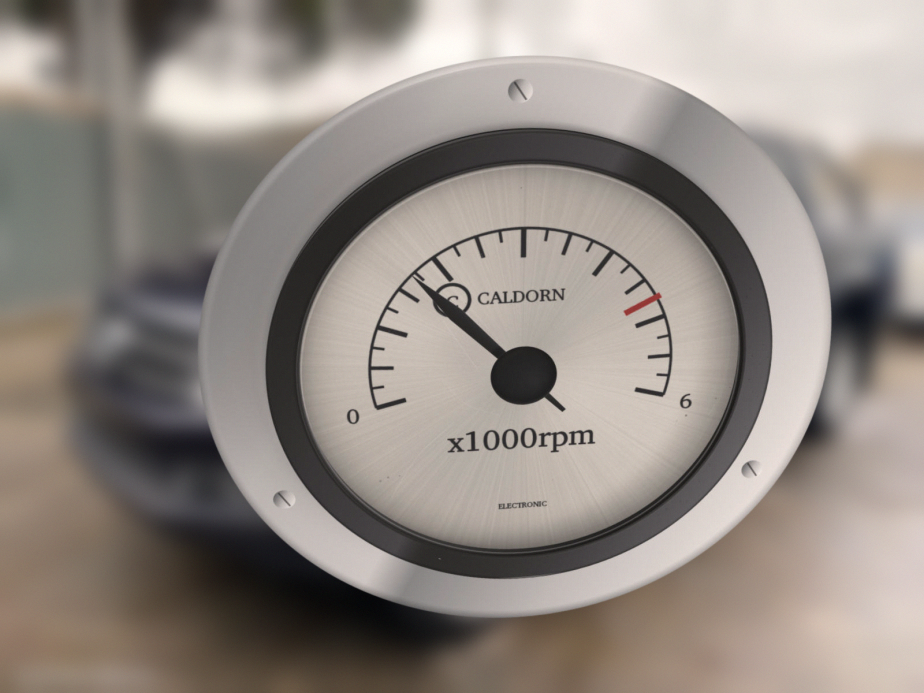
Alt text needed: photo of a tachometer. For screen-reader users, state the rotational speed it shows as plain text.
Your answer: 1750 rpm
